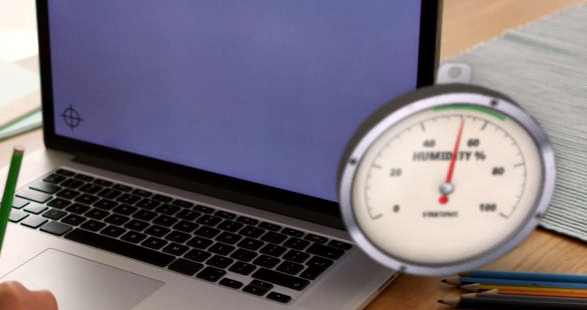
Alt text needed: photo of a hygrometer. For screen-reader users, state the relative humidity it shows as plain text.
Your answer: 52 %
